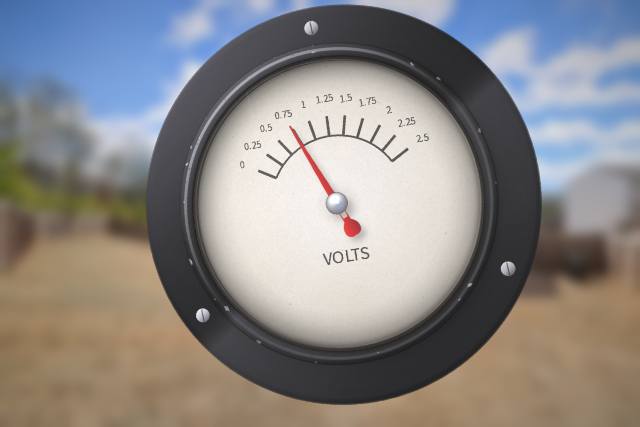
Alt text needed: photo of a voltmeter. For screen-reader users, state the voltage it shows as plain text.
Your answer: 0.75 V
